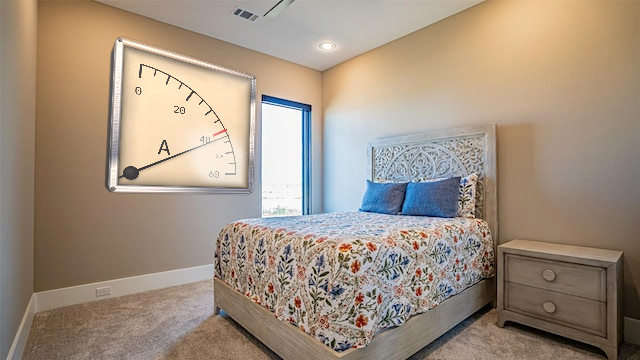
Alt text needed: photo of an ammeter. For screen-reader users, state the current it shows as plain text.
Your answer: 42.5 A
